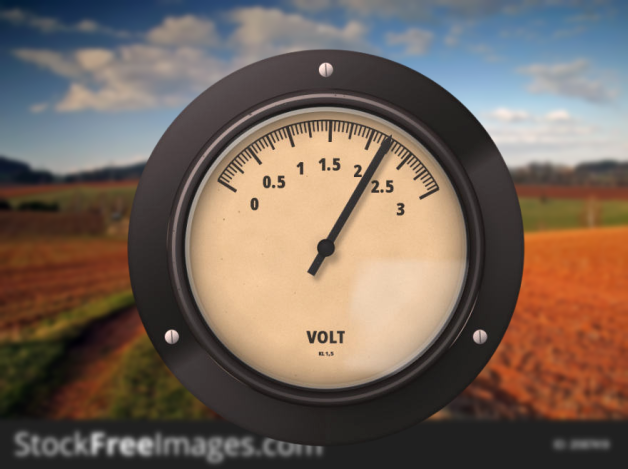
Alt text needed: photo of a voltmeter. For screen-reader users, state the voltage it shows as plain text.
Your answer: 2.2 V
